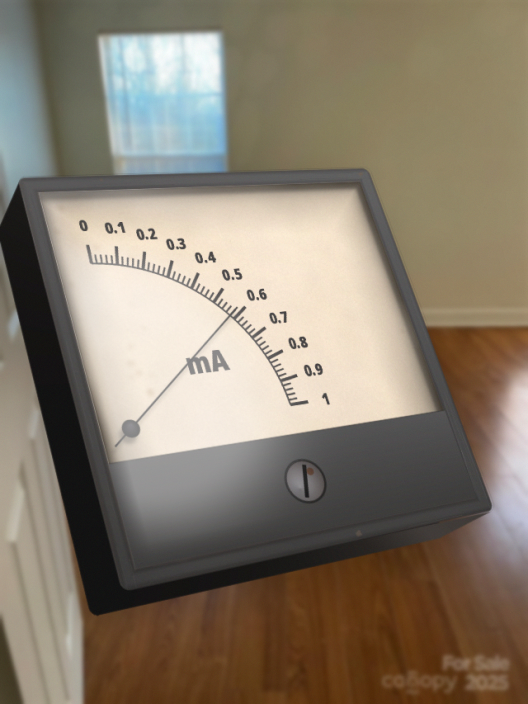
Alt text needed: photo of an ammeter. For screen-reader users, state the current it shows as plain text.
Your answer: 0.58 mA
